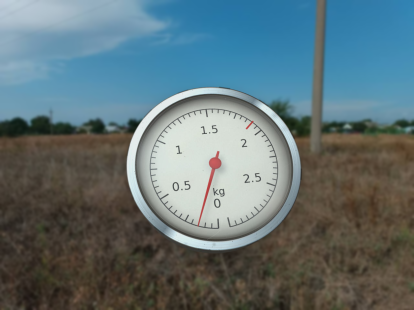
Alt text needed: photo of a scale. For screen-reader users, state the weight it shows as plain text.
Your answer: 0.15 kg
